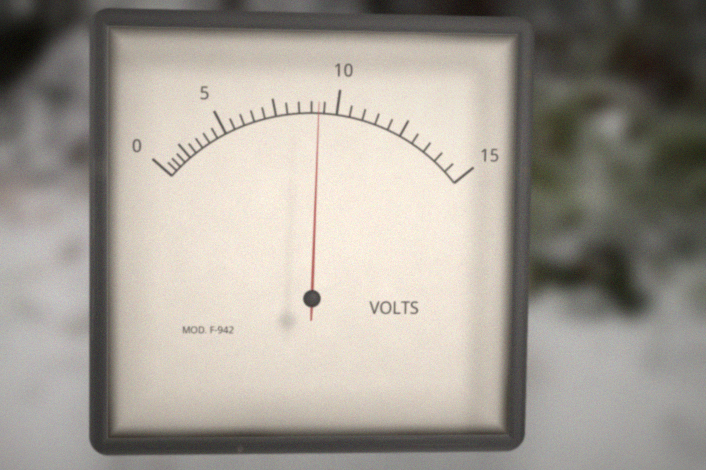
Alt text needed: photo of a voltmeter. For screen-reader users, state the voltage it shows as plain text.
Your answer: 9.25 V
